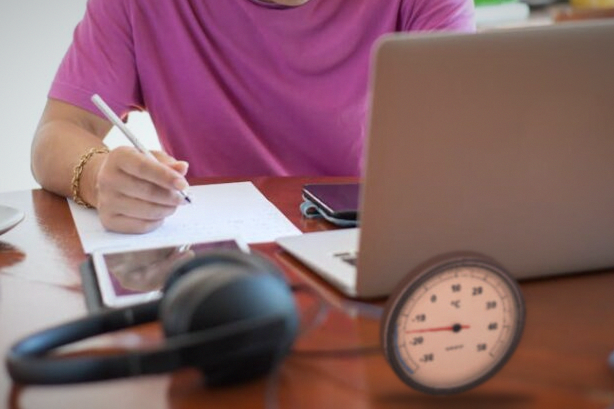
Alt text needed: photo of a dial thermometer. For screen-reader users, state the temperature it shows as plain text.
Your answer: -15 °C
